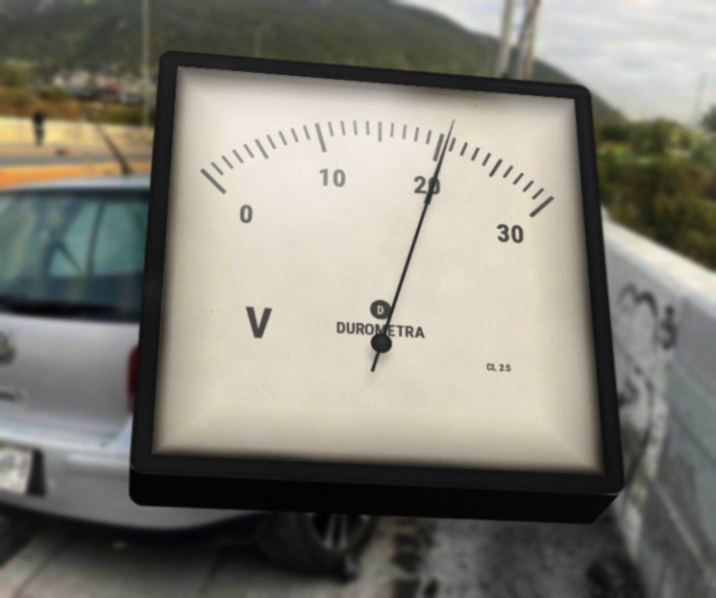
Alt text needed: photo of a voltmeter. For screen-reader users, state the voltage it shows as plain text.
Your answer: 20.5 V
